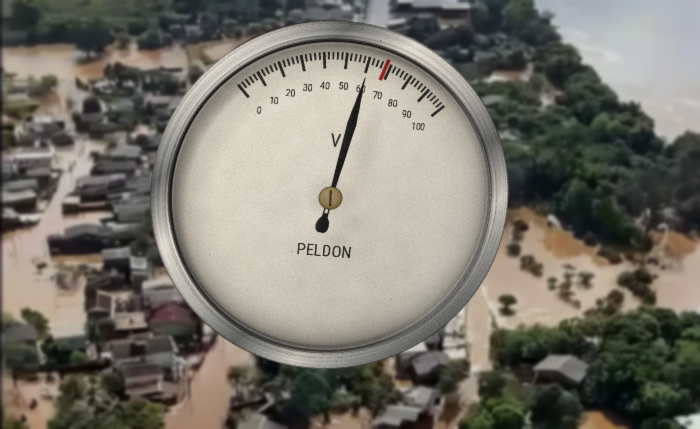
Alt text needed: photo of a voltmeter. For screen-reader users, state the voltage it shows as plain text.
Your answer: 60 V
